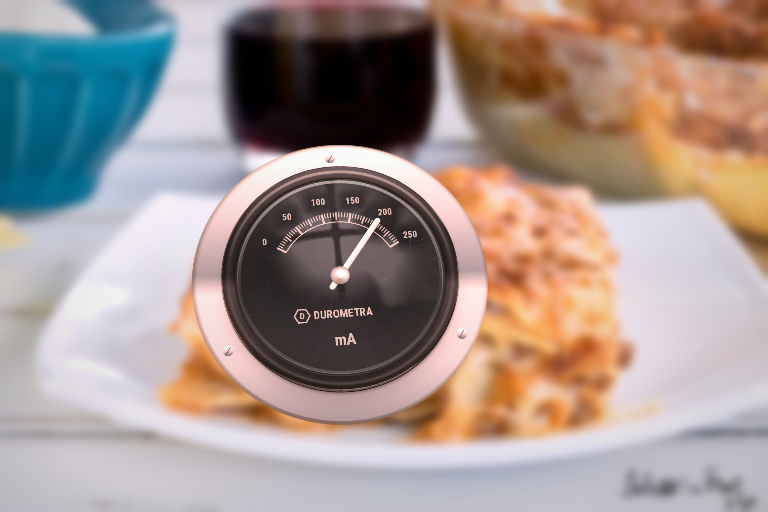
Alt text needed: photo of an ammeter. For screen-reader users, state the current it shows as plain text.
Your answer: 200 mA
